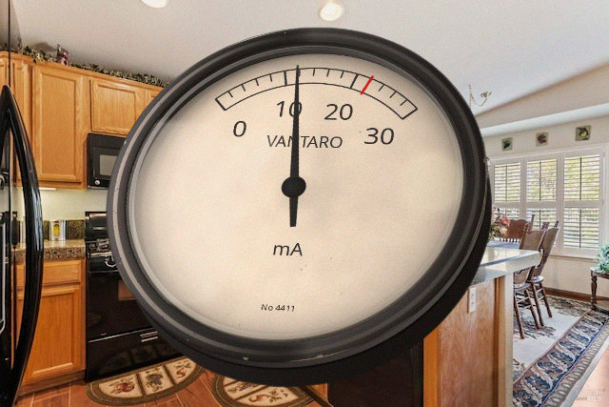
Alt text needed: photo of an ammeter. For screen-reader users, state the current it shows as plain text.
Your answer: 12 mA
